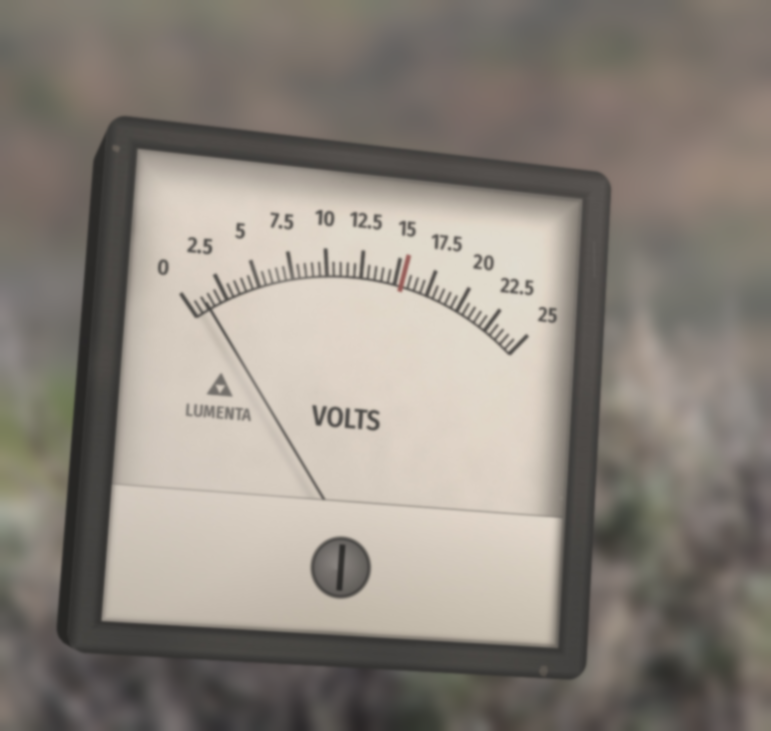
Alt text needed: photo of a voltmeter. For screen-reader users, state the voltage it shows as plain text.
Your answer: 1 V
